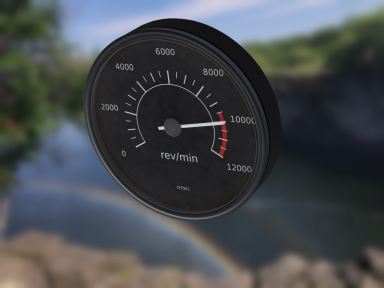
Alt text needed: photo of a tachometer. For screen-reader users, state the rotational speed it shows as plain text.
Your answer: 10000 rpm
